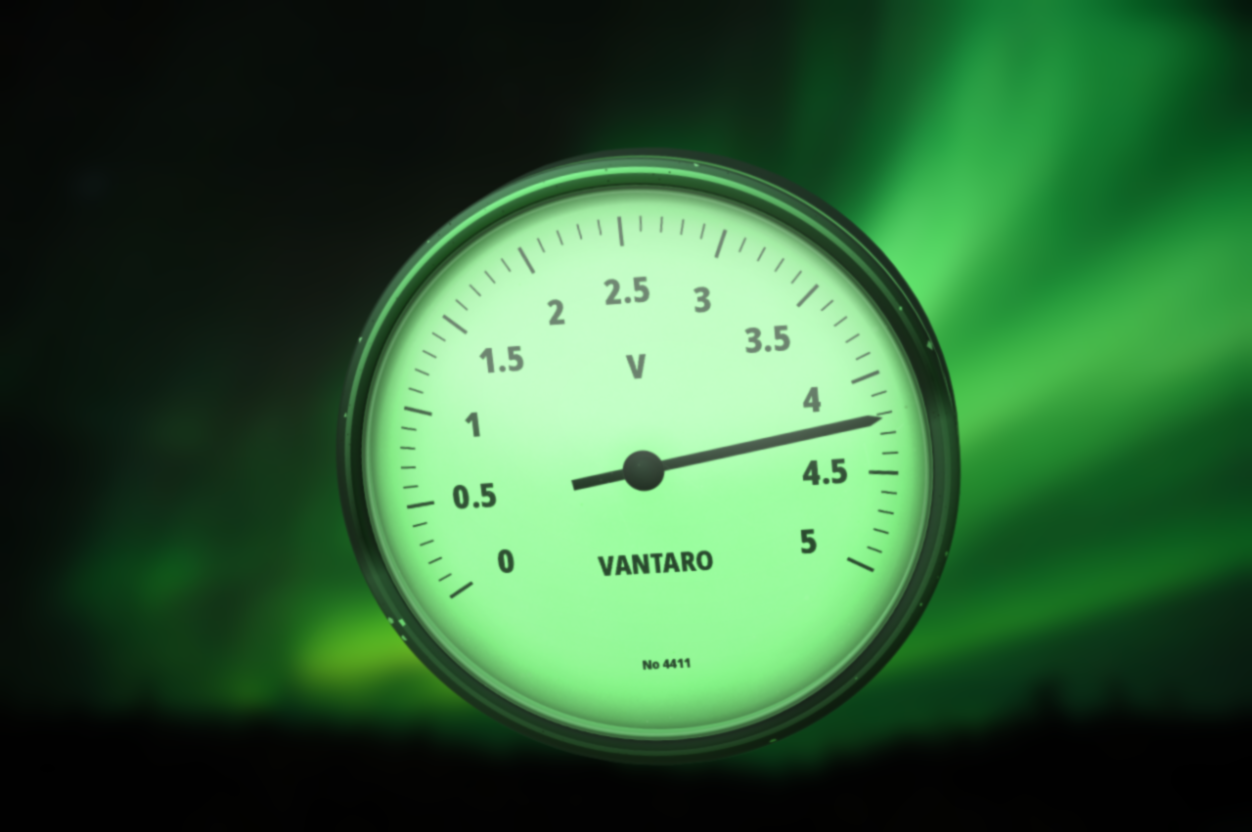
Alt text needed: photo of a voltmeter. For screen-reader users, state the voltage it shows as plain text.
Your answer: 4.2 V
